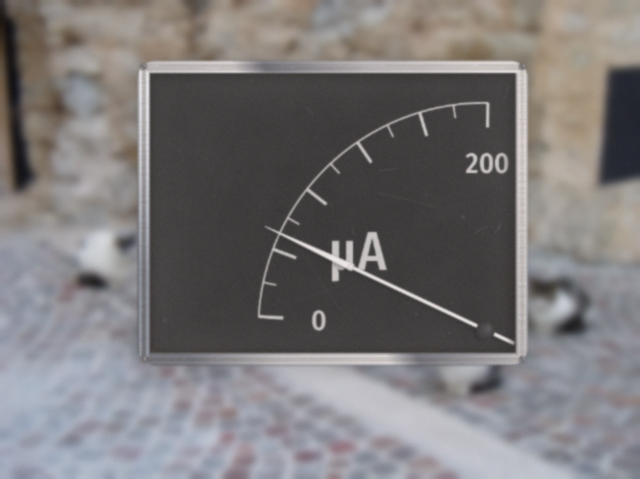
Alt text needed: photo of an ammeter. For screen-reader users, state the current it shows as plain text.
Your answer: 50 µA
